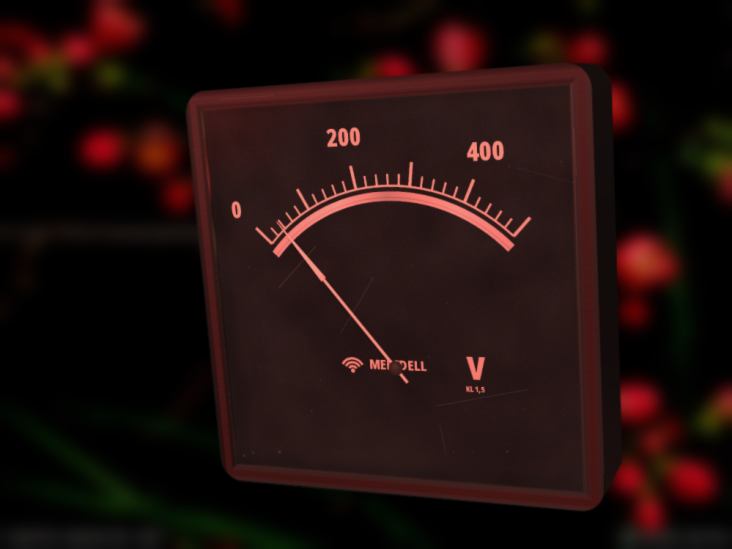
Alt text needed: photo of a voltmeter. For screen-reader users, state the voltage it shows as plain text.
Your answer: 40 V
